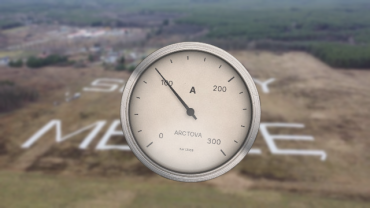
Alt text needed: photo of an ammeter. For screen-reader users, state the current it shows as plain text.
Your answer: 100 A
